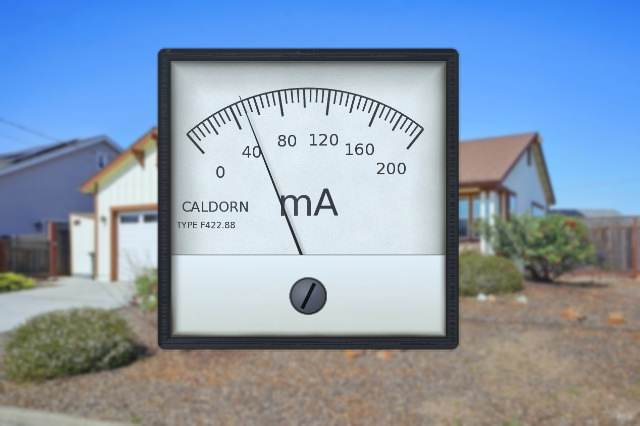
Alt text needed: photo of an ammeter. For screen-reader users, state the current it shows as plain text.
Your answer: 50 mA
